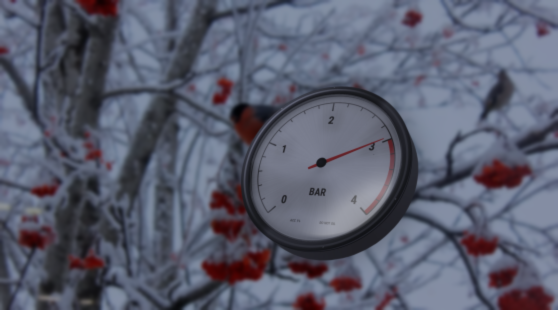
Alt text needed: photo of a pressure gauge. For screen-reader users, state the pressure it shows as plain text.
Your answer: 3 bar
